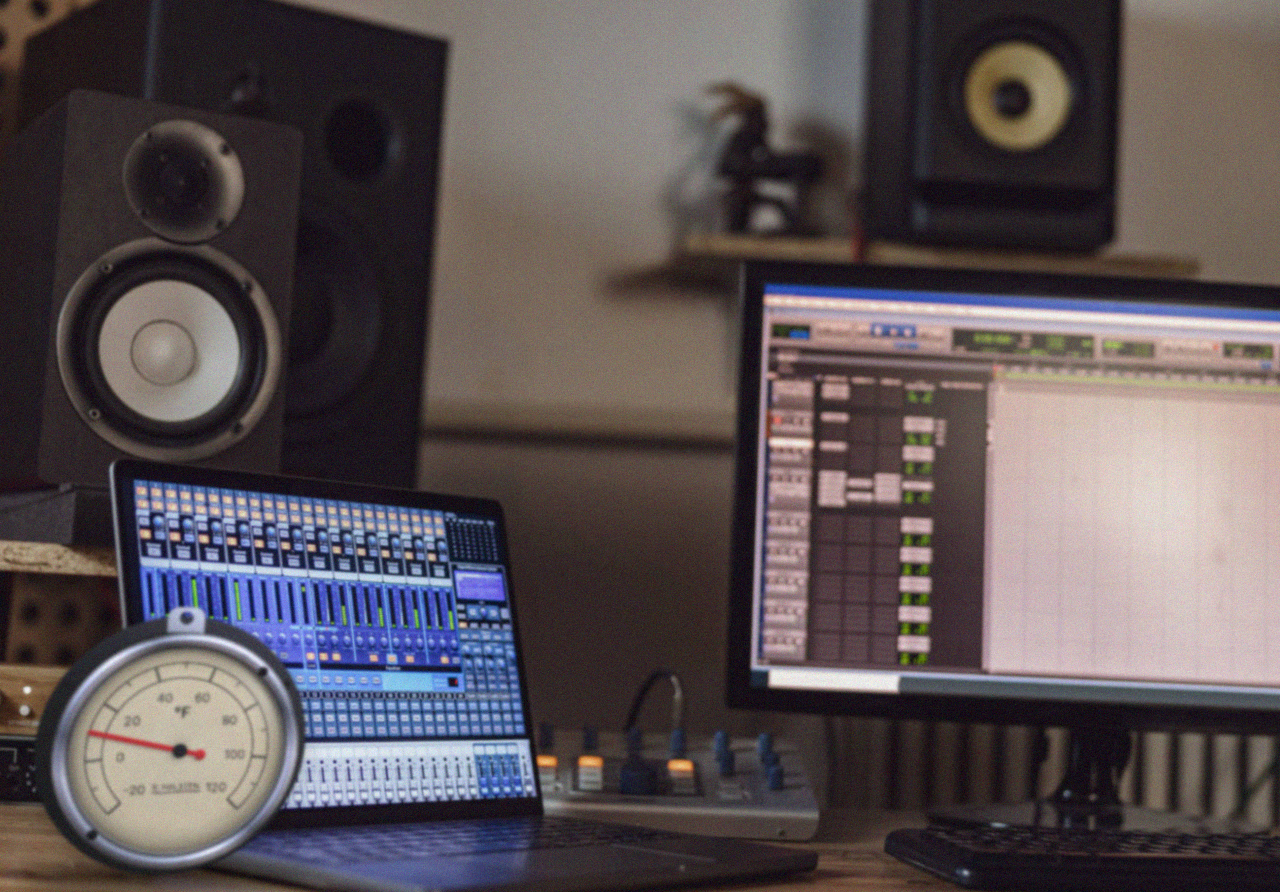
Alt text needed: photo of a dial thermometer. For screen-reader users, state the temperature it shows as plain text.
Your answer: 10 °F
